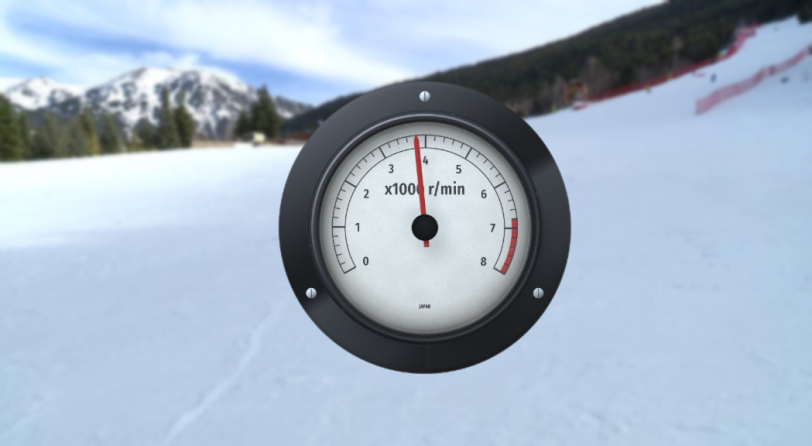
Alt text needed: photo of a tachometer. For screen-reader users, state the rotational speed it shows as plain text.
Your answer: 3800 rpm
